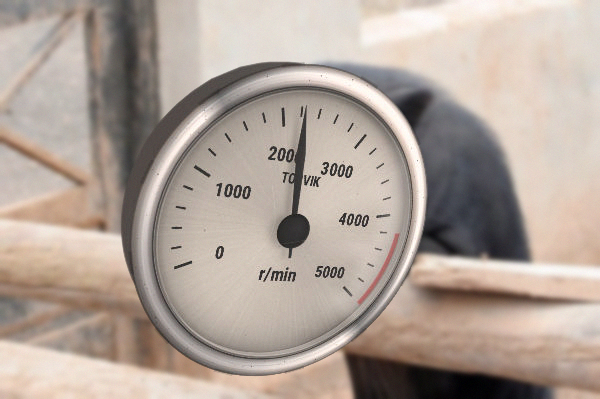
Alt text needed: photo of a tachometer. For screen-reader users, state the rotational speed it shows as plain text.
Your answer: 2200 rpm
